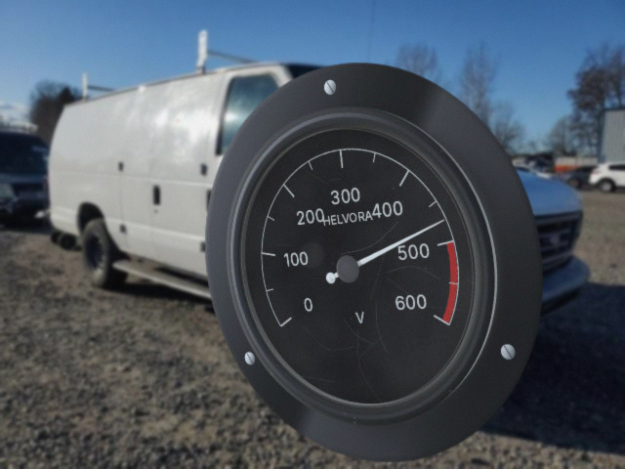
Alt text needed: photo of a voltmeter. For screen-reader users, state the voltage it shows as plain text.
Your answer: 475 V
